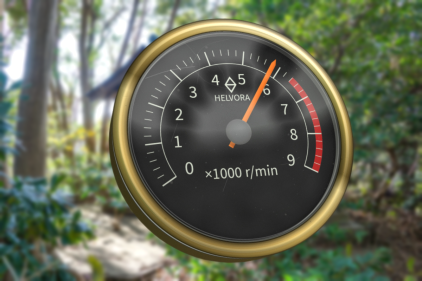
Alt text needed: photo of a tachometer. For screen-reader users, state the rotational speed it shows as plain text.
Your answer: 5800 rpm
